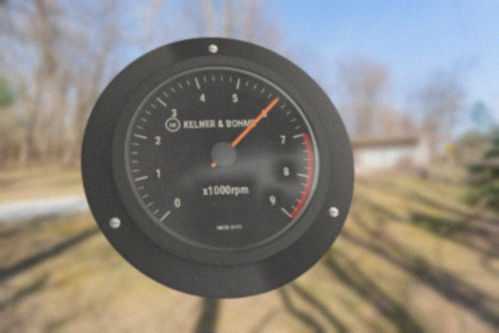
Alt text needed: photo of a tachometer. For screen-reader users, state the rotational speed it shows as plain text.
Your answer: 6000 rpm
